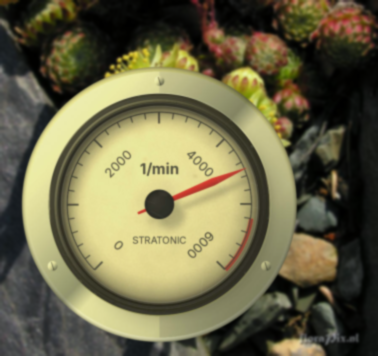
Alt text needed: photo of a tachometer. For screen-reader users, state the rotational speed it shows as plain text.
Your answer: 4500 rpm
